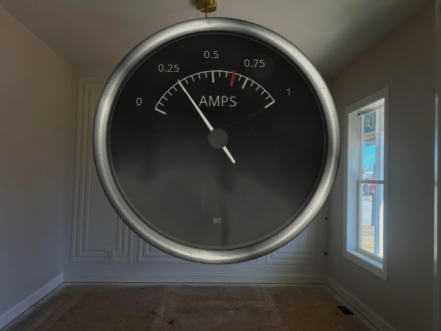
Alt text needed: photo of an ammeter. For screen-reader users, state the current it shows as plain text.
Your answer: 0.25 A
